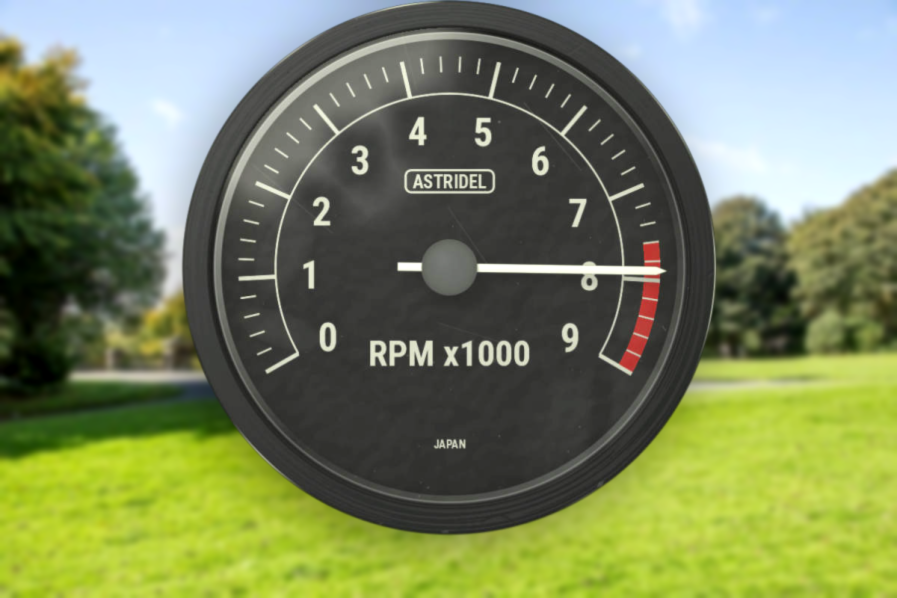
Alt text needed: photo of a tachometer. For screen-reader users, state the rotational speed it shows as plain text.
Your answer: 7900 rpm
